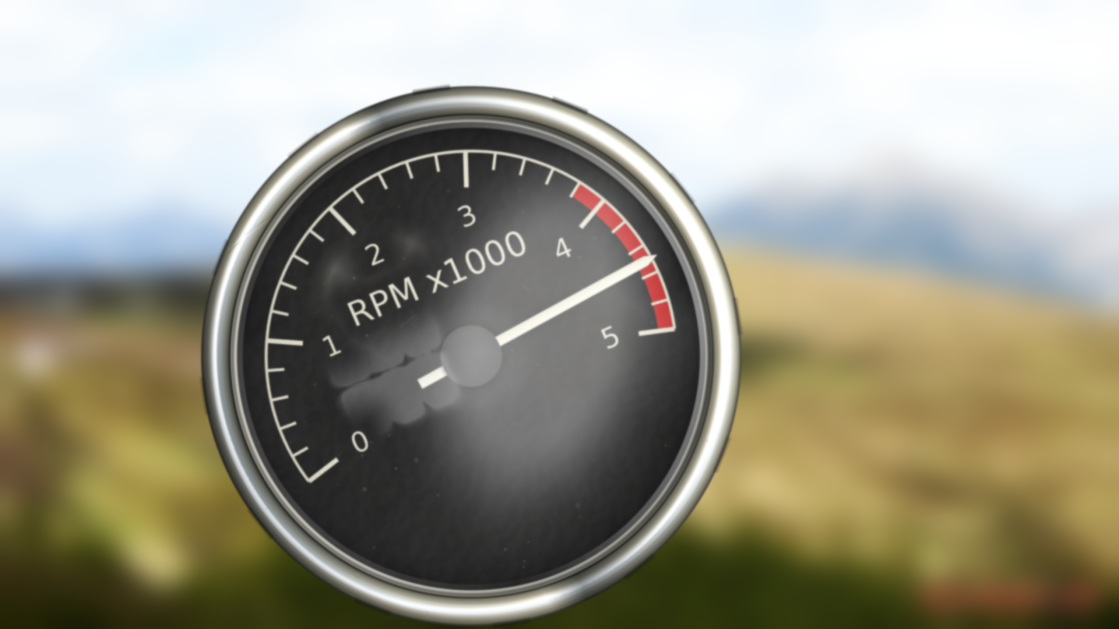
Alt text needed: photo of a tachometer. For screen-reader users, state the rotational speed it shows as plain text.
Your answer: 4500 rpm
